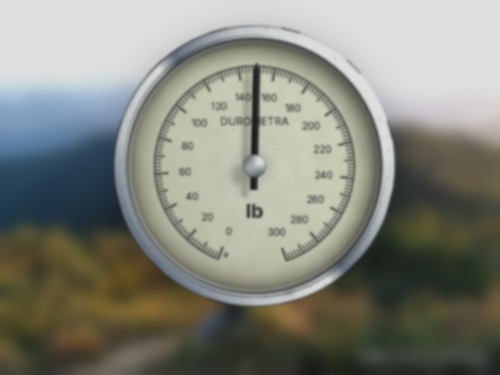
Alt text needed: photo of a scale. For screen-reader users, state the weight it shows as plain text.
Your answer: 150 lb
